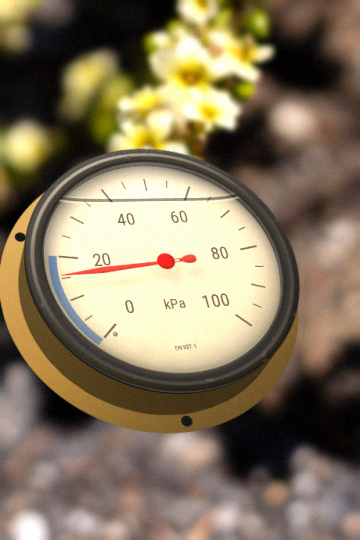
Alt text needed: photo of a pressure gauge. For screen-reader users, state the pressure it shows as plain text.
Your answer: 15 kPa
